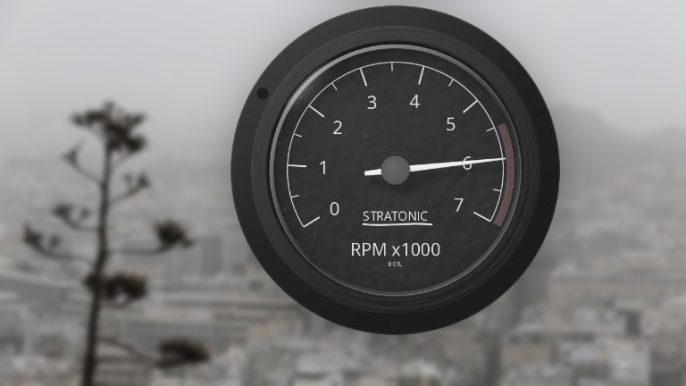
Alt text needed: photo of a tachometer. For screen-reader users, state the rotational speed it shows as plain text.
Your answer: 6000 rpm
